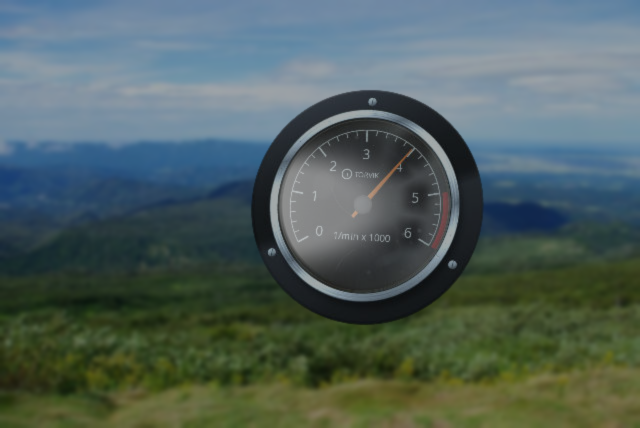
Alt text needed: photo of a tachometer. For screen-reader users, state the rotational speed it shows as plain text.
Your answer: 4000 rpm
